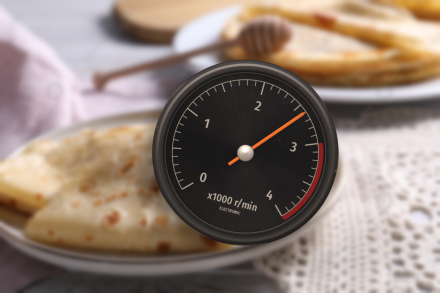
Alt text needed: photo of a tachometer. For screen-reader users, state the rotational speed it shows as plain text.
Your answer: 2600 rpm
